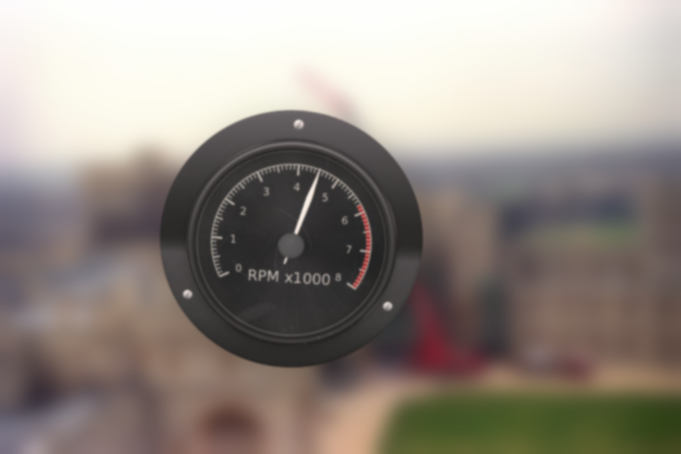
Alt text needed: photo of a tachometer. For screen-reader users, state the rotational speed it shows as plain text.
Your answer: 4500 rpm
